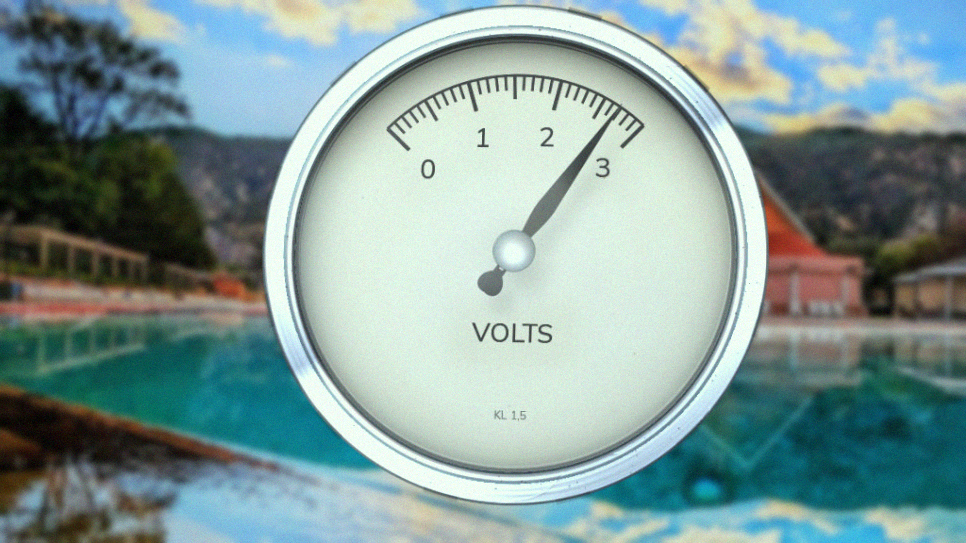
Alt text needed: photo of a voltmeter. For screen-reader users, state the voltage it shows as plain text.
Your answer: 2.7 V
